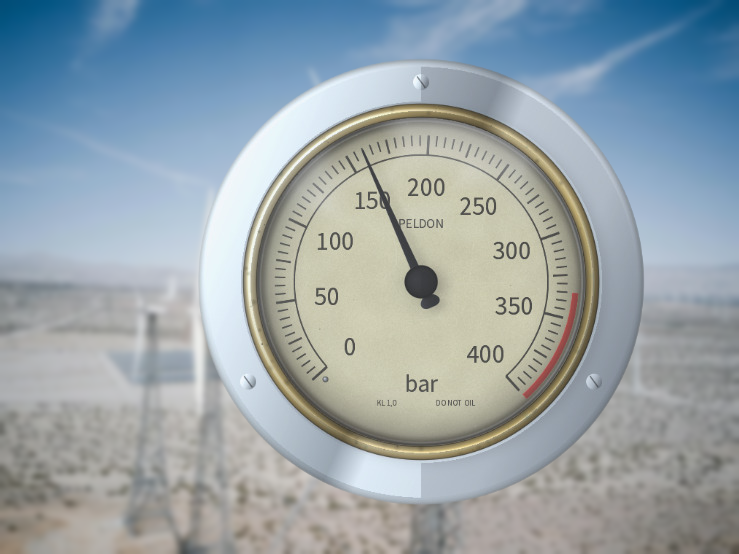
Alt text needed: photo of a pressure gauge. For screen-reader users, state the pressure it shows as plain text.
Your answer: 160 bar
